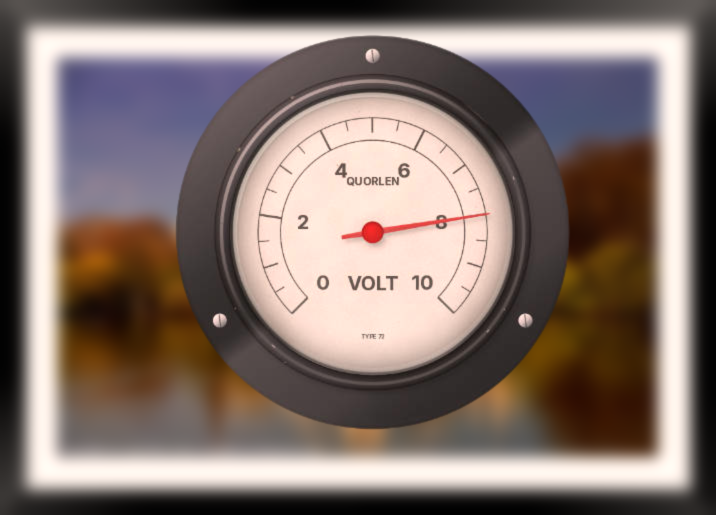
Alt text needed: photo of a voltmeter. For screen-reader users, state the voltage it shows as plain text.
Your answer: 8 V
